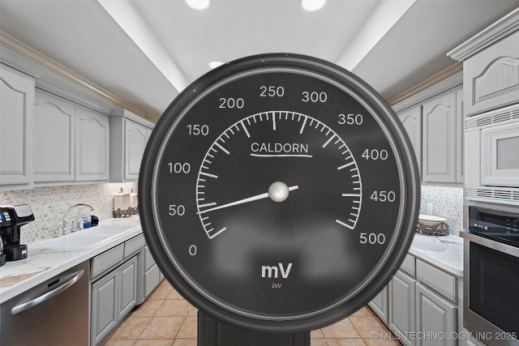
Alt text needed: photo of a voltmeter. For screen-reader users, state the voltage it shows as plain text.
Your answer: 40 mV
